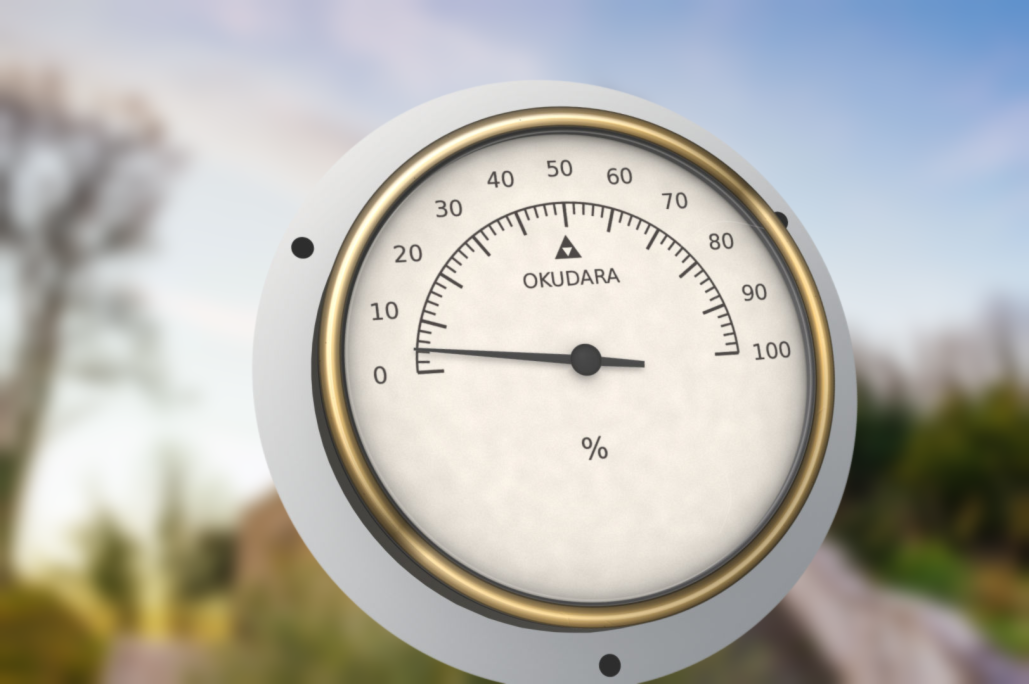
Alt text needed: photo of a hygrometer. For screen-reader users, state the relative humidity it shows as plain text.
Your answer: 4 %
